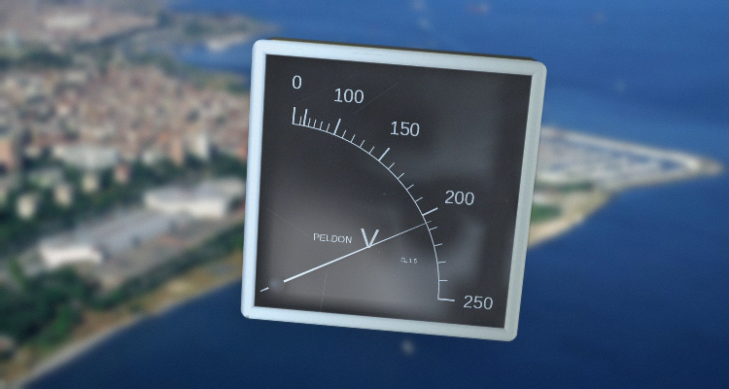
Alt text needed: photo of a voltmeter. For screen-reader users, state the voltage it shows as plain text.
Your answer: 205 V
